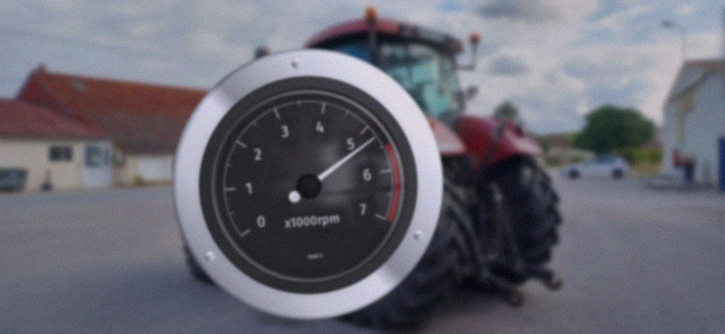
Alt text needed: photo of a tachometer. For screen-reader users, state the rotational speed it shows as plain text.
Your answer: 5250 rpm
